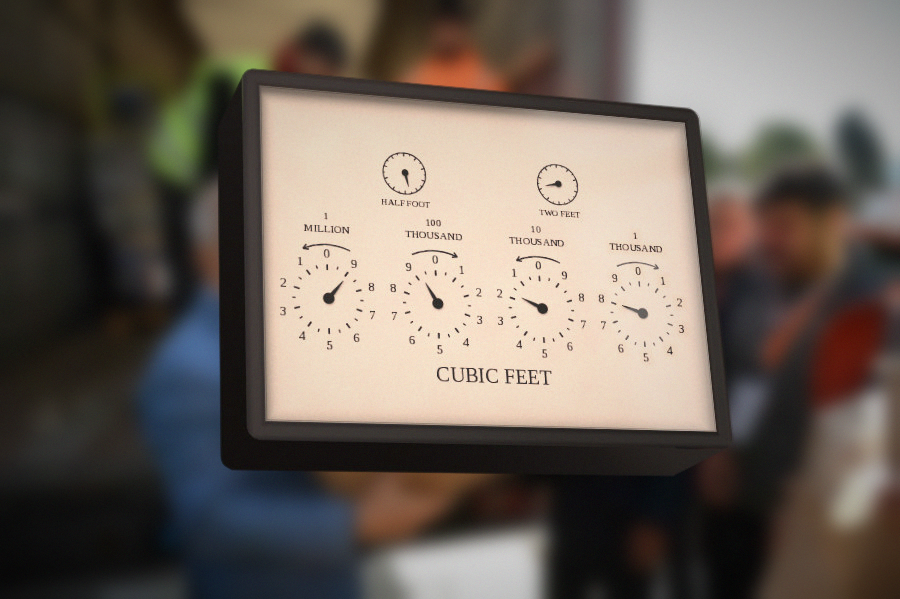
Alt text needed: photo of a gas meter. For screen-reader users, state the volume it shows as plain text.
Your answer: 891800 ft³
